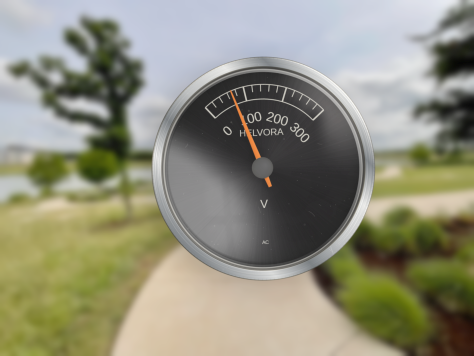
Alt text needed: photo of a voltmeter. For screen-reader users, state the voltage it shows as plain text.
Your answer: 70 V
